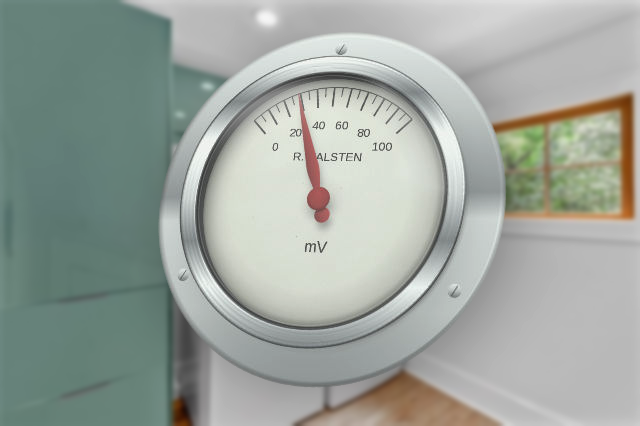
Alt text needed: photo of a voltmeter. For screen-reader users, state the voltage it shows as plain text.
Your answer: 30 mV
